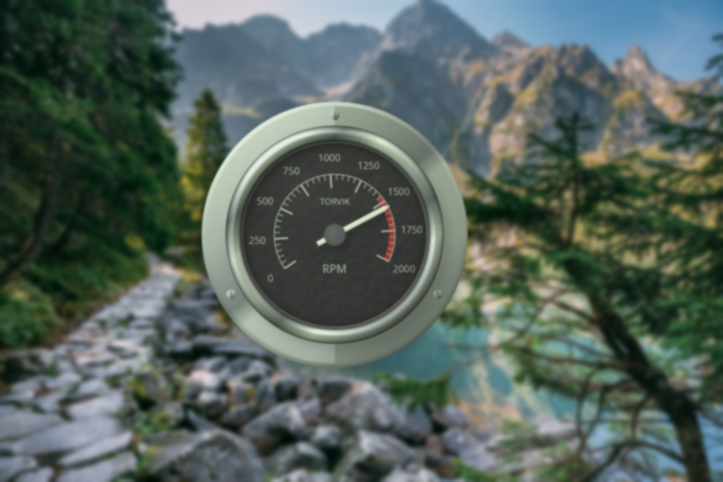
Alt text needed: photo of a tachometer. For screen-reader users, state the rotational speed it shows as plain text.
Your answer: 1550 rpm
